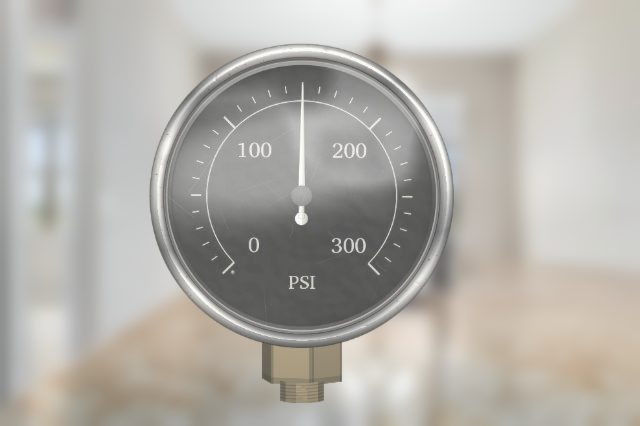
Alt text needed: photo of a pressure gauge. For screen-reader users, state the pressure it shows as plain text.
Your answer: 150 psi
